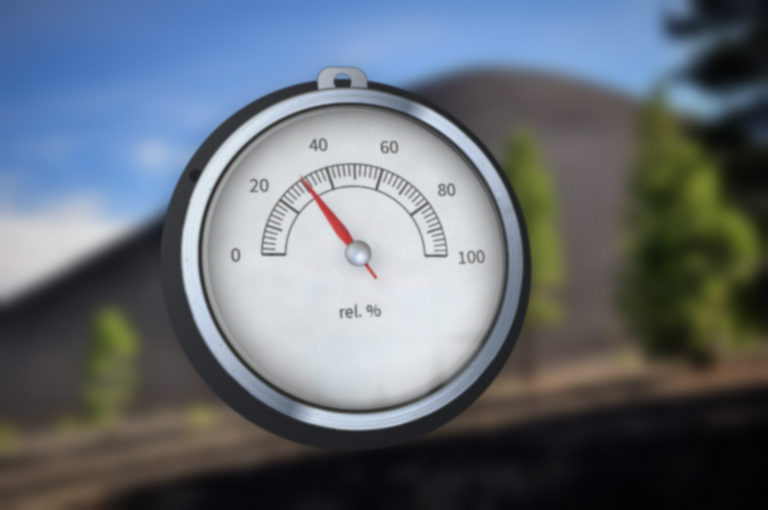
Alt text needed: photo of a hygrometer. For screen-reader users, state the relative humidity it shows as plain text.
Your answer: 30 %
